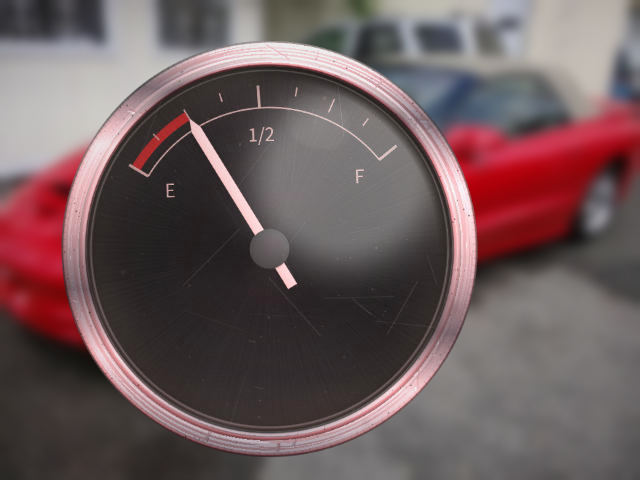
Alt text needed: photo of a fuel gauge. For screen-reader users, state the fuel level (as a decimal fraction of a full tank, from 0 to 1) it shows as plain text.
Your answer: 0.25
